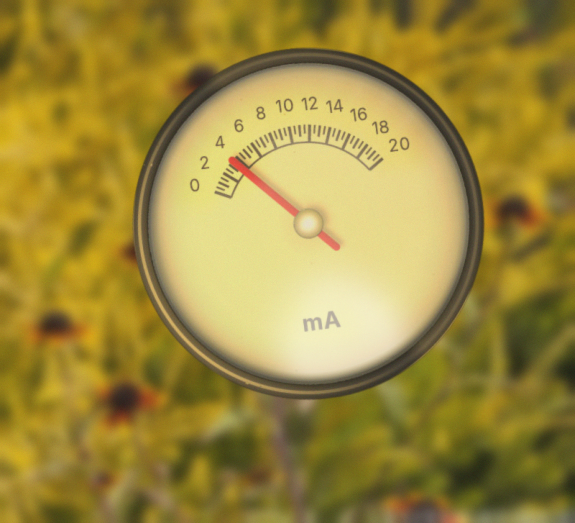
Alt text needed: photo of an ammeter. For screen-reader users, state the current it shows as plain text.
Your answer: 3.5 mA
